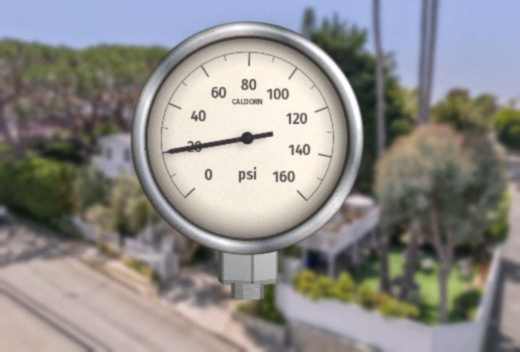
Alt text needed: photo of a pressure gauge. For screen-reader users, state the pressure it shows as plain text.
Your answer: 20 psi
